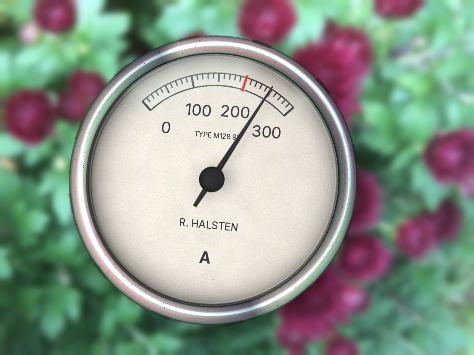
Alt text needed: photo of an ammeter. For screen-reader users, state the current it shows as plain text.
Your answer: 250 A
